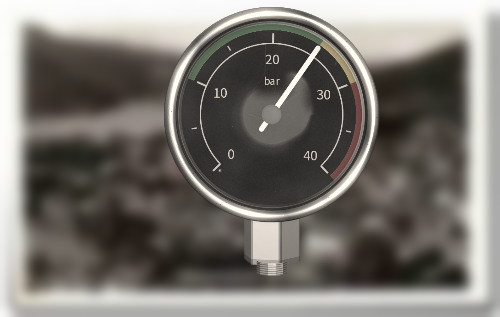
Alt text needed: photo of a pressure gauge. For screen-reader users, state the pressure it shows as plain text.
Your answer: 25 bar
